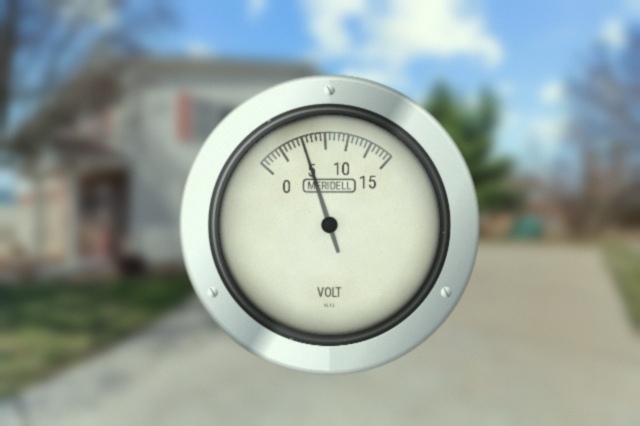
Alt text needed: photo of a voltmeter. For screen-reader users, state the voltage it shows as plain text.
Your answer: 5 V
